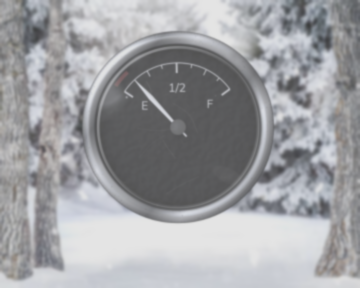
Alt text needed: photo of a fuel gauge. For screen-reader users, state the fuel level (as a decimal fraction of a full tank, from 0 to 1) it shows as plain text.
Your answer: 0.125
